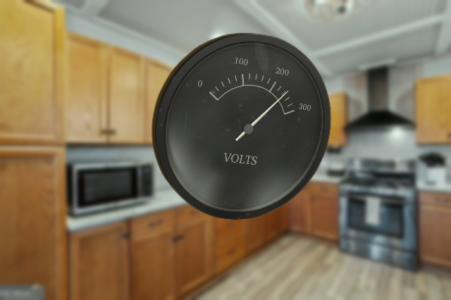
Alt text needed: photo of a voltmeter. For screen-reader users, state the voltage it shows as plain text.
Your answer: 240 V
